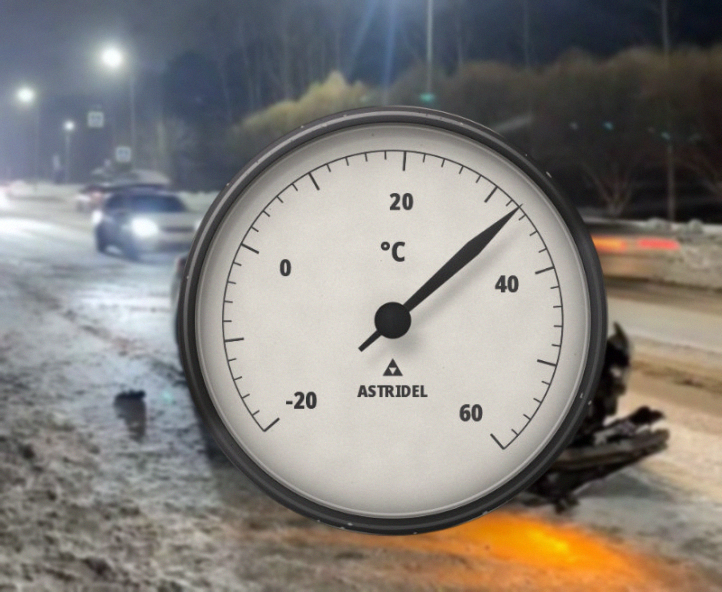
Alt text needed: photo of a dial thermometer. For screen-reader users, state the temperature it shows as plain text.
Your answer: 33 °C
